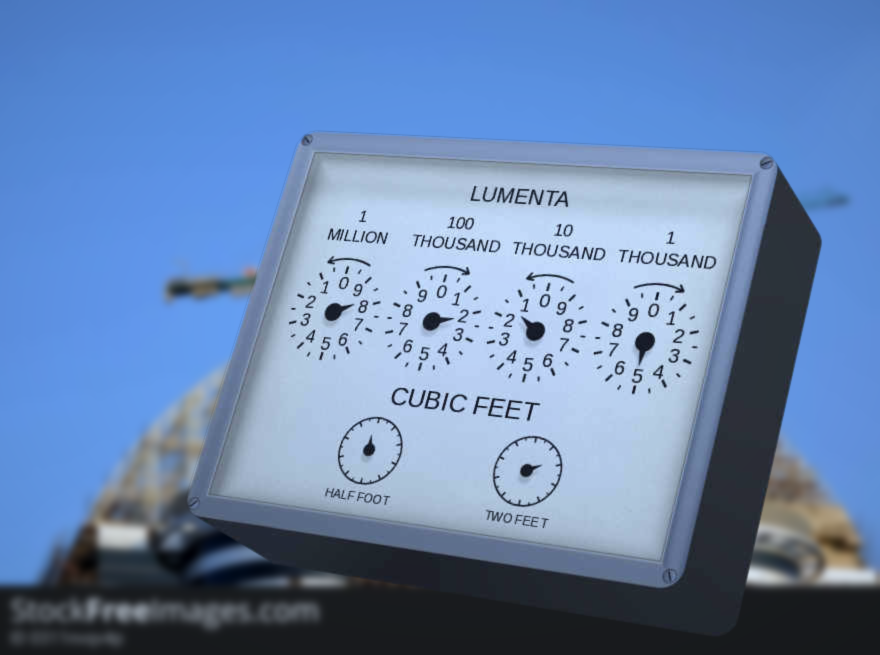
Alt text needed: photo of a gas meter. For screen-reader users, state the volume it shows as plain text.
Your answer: 821500 ft³
